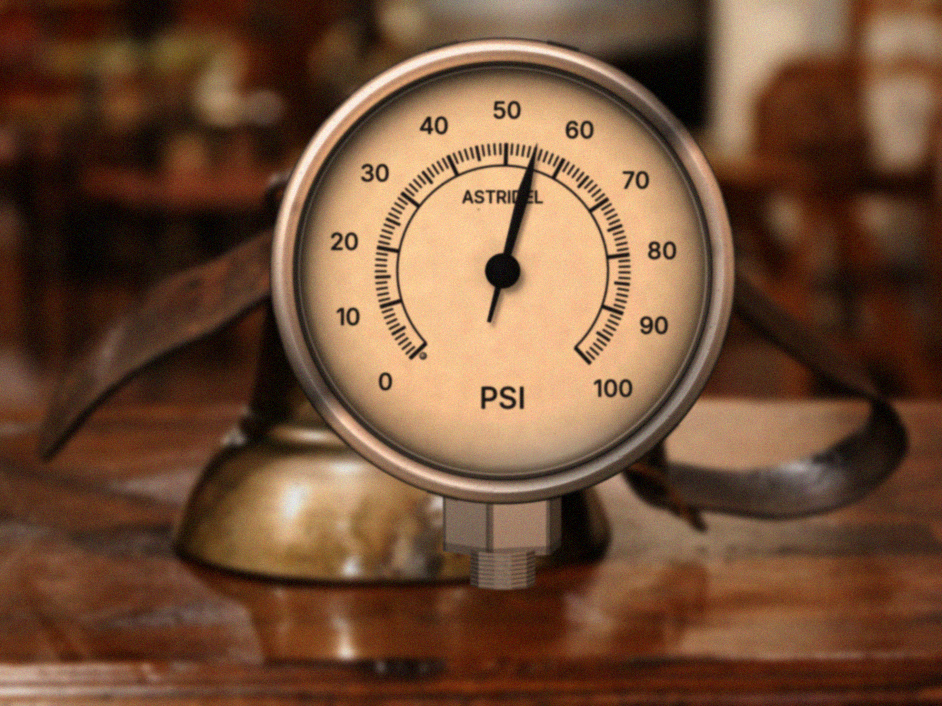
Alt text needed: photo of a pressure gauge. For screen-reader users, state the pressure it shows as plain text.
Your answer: 55 psi
